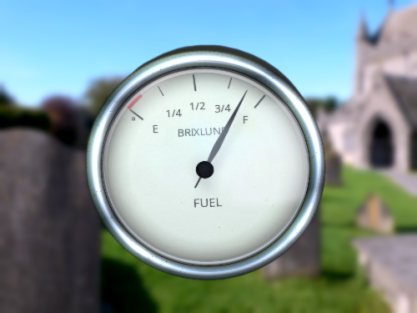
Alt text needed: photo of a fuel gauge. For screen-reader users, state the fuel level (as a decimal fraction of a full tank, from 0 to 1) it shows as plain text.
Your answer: 0.875
